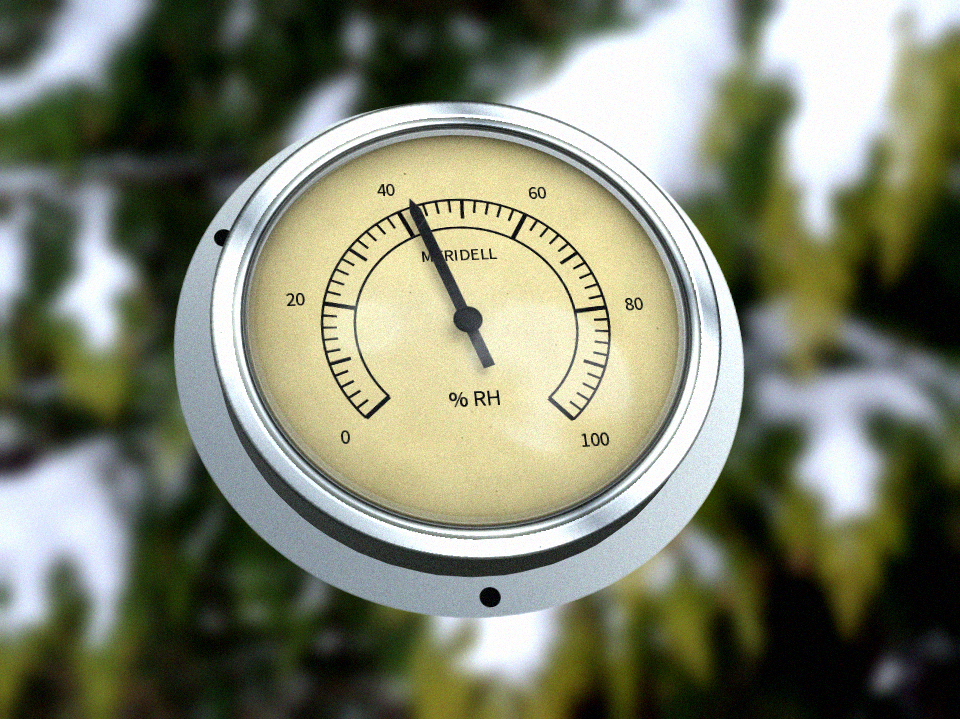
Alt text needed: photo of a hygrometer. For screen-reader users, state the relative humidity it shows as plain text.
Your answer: 42 %
